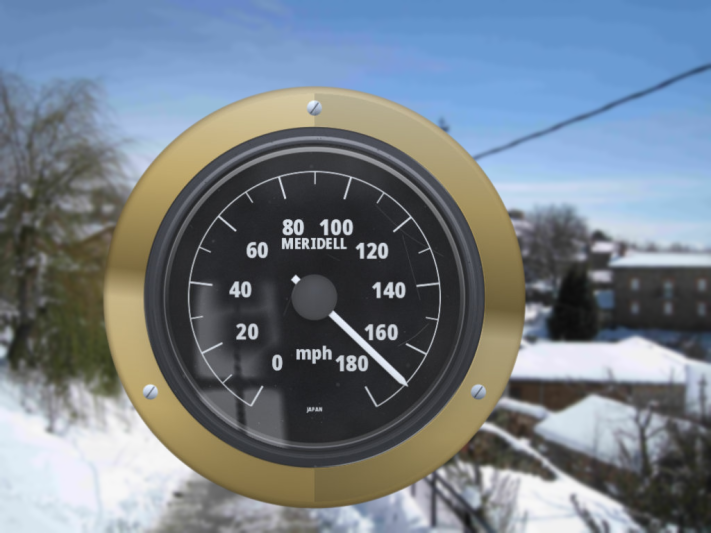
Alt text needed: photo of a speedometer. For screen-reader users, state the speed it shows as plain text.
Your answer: 170 mph
